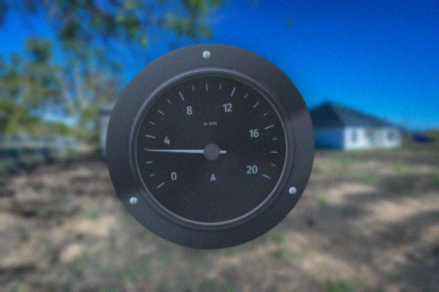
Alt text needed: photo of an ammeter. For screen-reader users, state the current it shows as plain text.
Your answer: 3 A
